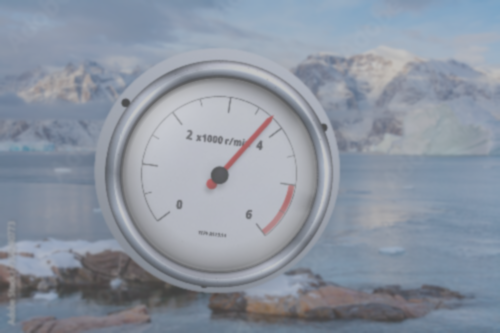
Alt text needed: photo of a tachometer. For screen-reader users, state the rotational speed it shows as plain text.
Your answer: 3750 rpm
